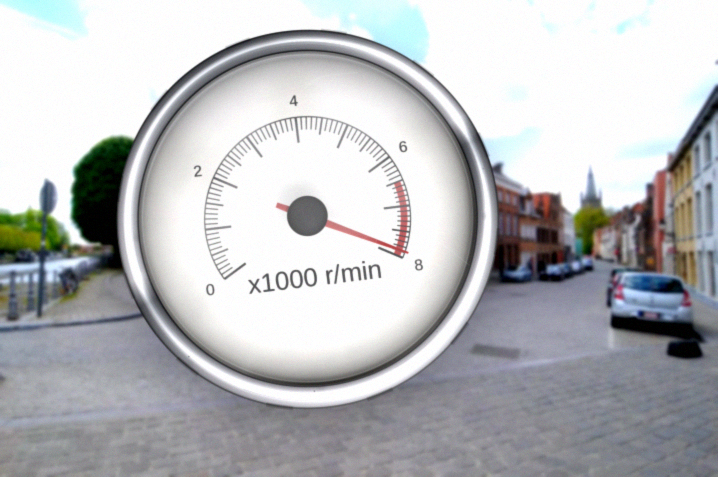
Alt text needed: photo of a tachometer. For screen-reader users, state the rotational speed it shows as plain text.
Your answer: 7900 rpm
